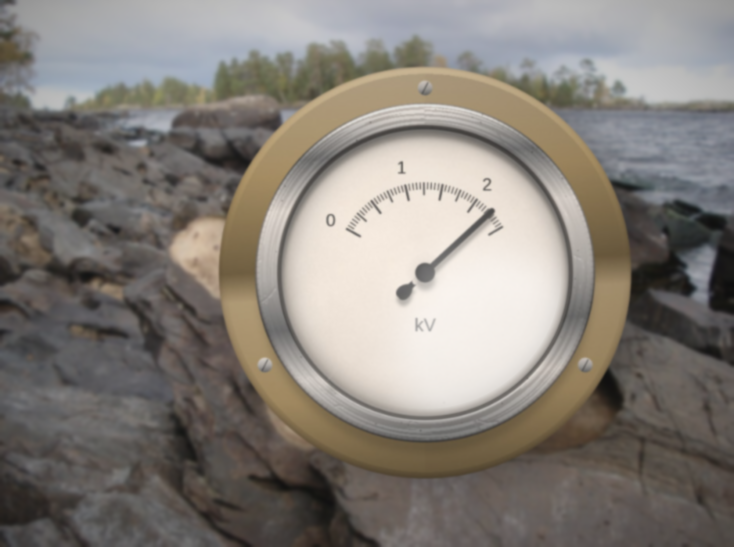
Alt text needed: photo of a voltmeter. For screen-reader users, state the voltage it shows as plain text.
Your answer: 2.25 kV
